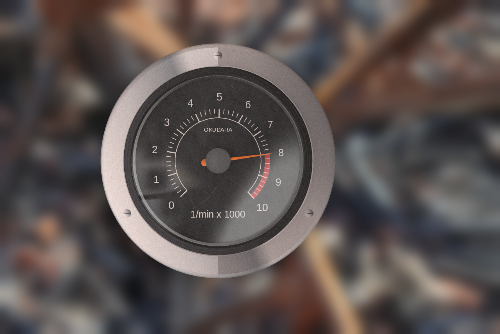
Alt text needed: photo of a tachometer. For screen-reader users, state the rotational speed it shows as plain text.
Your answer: 8000 rpm
